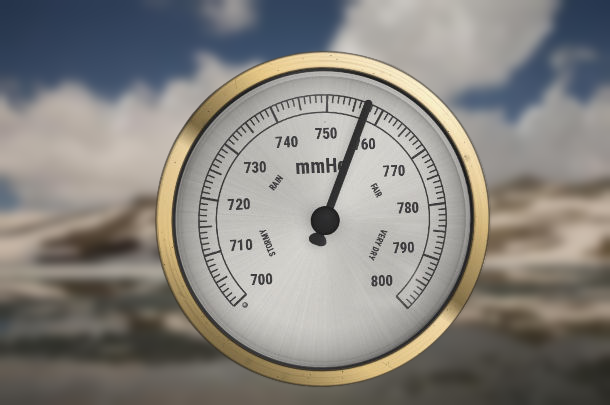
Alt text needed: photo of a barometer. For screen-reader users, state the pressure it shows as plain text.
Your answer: 757 mmHg
